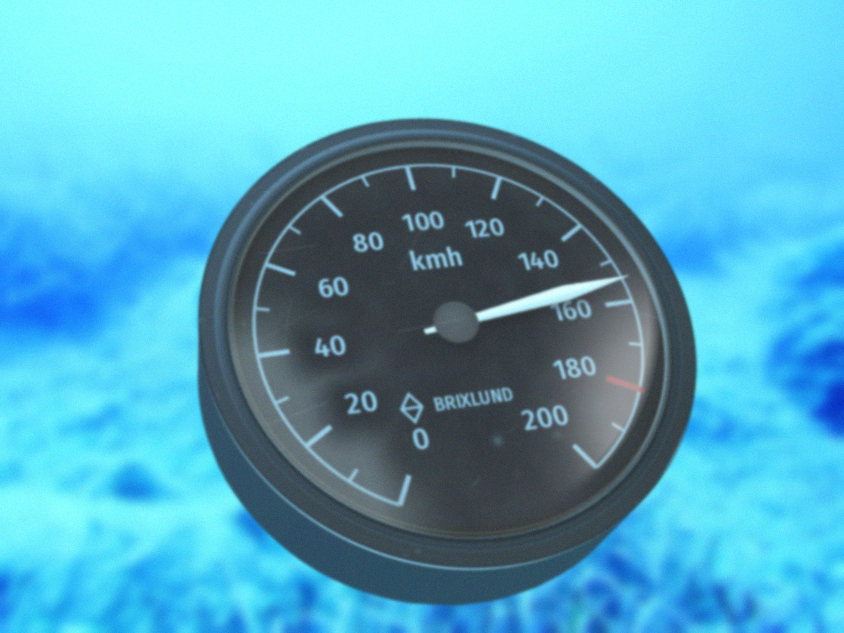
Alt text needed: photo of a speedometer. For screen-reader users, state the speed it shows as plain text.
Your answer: 155 km/h
